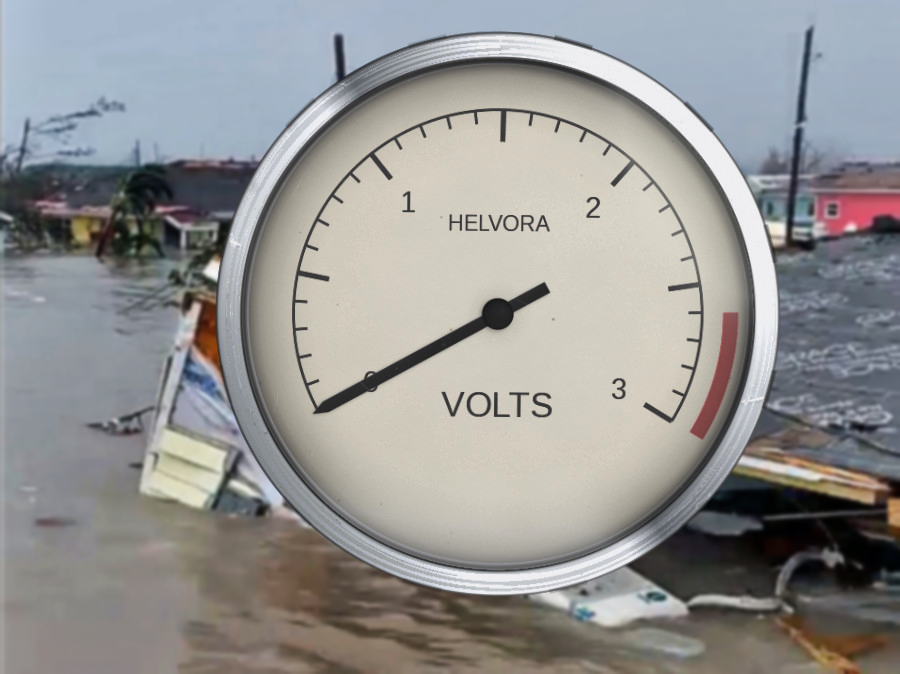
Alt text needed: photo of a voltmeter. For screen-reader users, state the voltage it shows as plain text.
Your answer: 0 V
